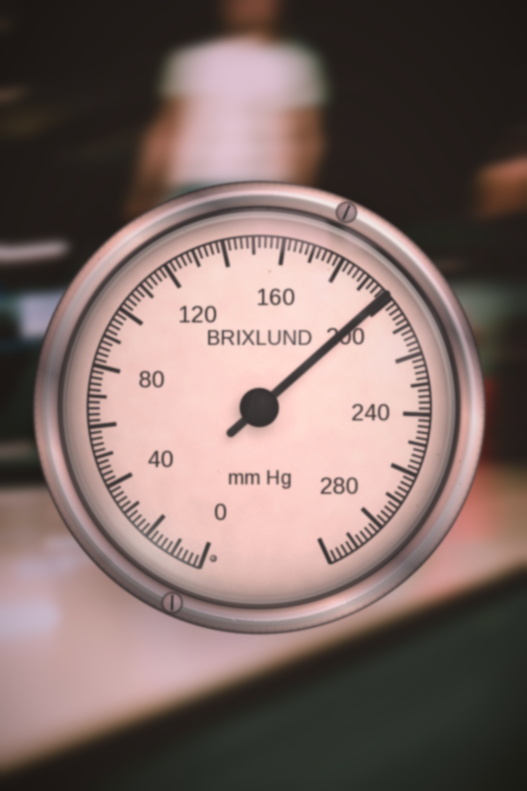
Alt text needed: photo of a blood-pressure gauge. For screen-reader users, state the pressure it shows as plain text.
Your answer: 198 mmHg
